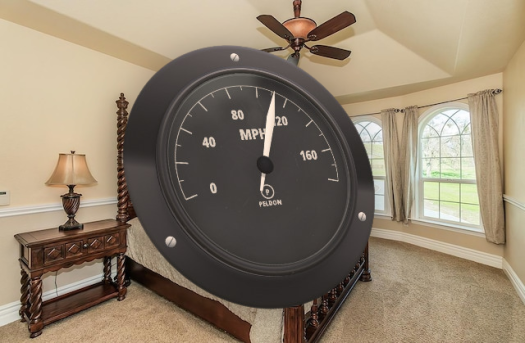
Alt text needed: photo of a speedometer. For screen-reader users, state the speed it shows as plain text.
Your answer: 110 mph
